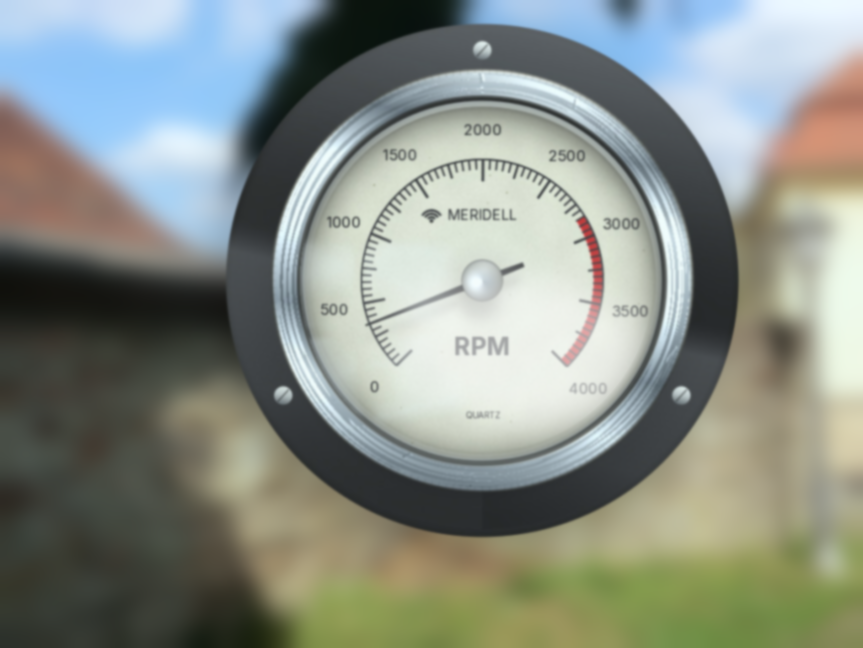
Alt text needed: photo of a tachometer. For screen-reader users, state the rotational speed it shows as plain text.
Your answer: 350 rpm
